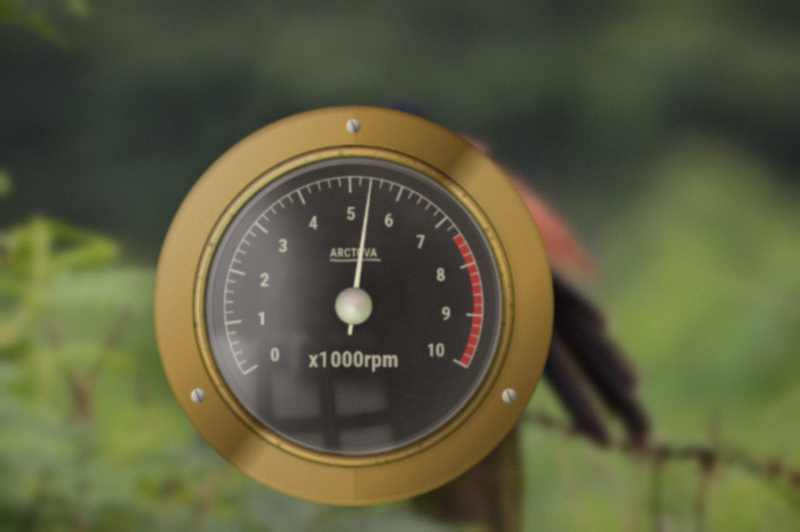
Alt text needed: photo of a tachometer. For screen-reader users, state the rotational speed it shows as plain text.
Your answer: 5400 rpm
